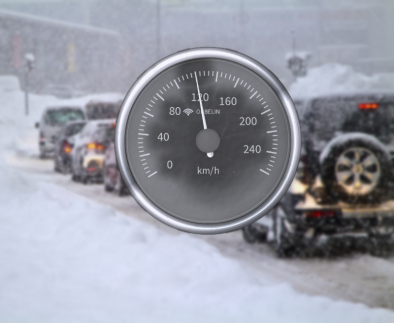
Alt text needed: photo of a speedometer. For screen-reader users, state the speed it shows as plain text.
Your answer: 120 km/h
